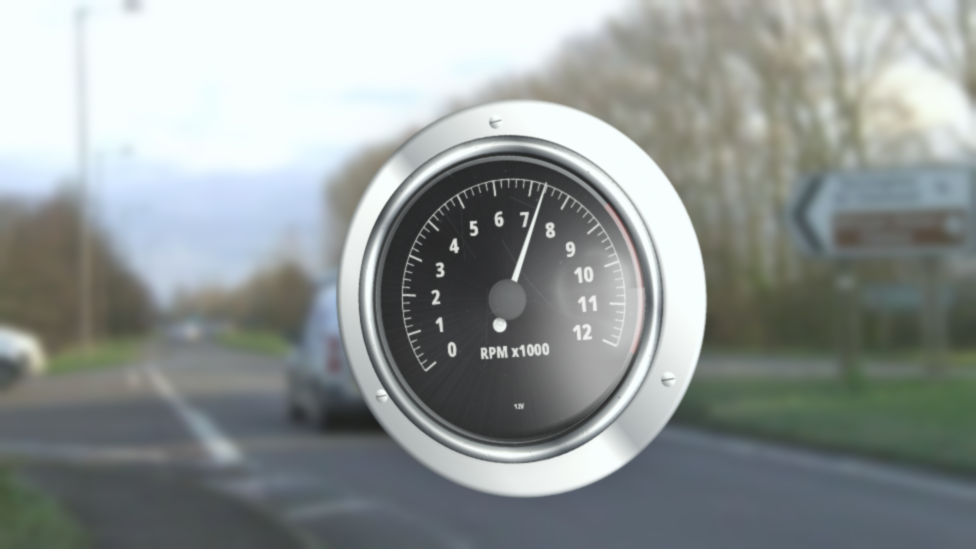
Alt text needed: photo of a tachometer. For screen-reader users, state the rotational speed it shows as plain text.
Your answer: 7400 rpm
